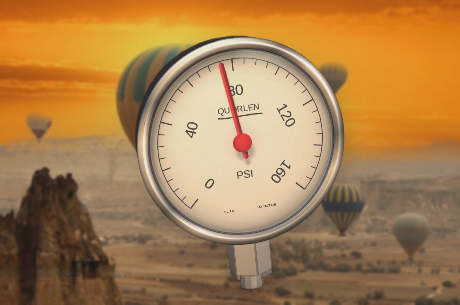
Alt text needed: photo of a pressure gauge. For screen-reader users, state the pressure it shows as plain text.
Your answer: 75 psi
